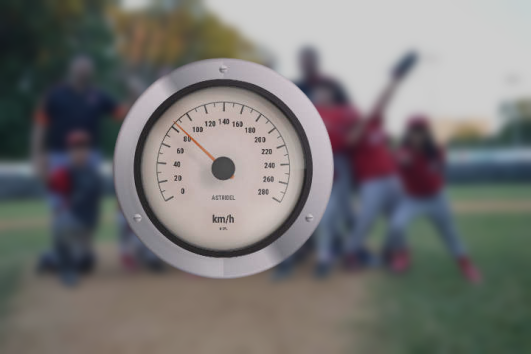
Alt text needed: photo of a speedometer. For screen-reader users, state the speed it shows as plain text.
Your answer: 85 km/h
